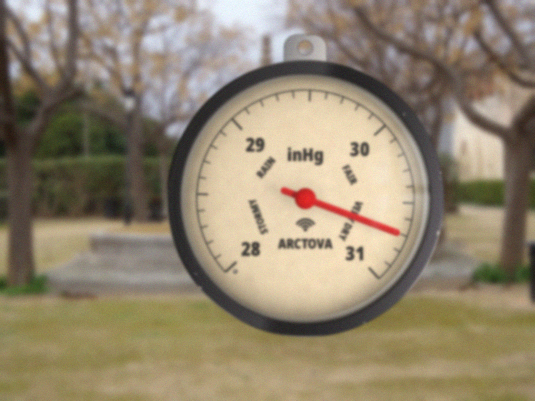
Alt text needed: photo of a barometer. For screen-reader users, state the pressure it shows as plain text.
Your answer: 30.7 inHg
